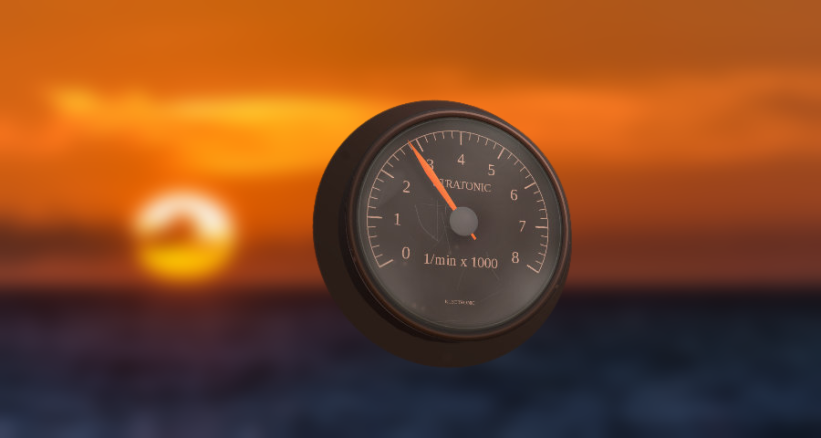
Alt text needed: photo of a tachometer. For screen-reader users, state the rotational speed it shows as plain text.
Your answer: 2800 rpm
